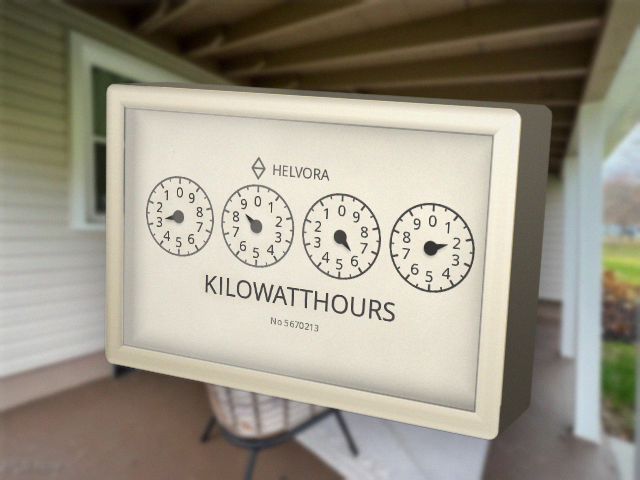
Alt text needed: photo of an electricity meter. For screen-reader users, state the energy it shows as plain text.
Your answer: 2862 kWh
